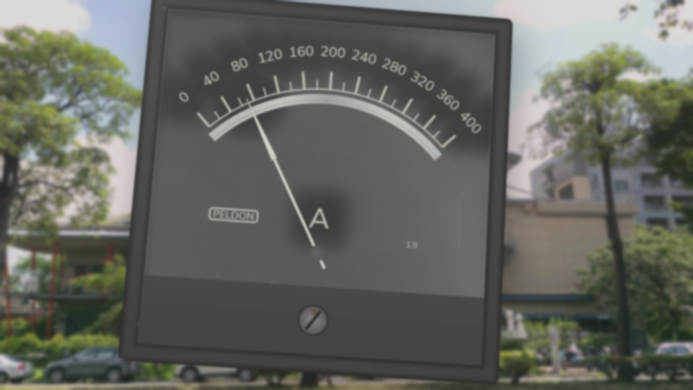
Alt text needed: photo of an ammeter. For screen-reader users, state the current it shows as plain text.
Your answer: 70 A
